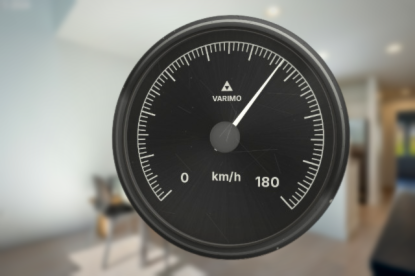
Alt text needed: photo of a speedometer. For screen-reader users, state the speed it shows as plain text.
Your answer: 114 km/h
